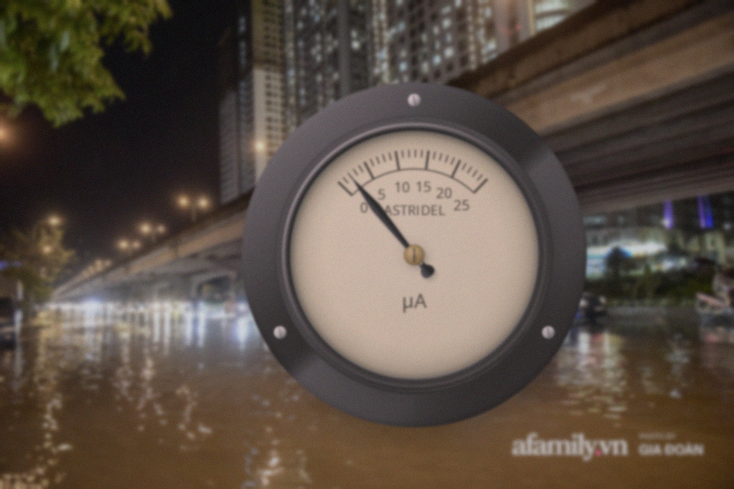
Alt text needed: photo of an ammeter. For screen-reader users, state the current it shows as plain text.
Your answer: 2 µA
